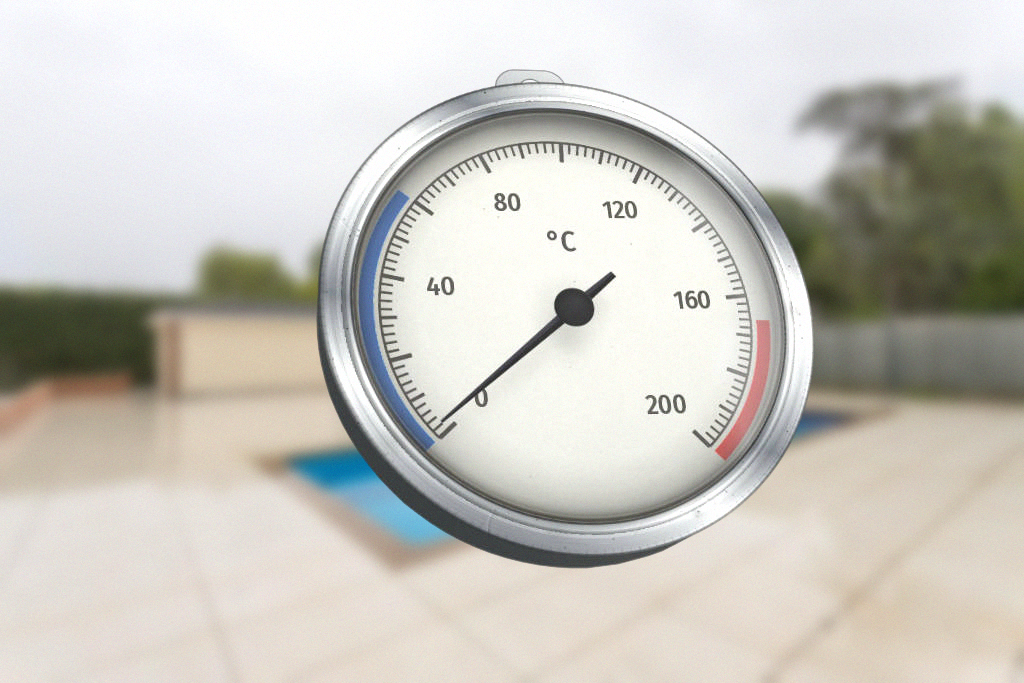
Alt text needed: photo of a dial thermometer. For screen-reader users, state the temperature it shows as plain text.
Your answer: 2 °C
